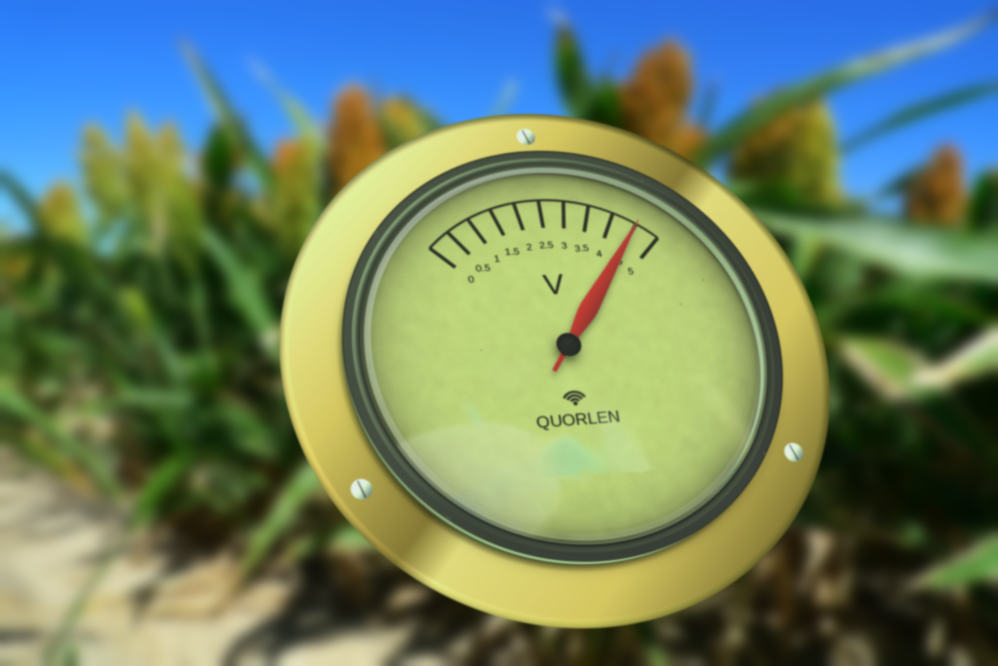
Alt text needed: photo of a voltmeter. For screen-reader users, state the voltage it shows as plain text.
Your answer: 4.5 V
